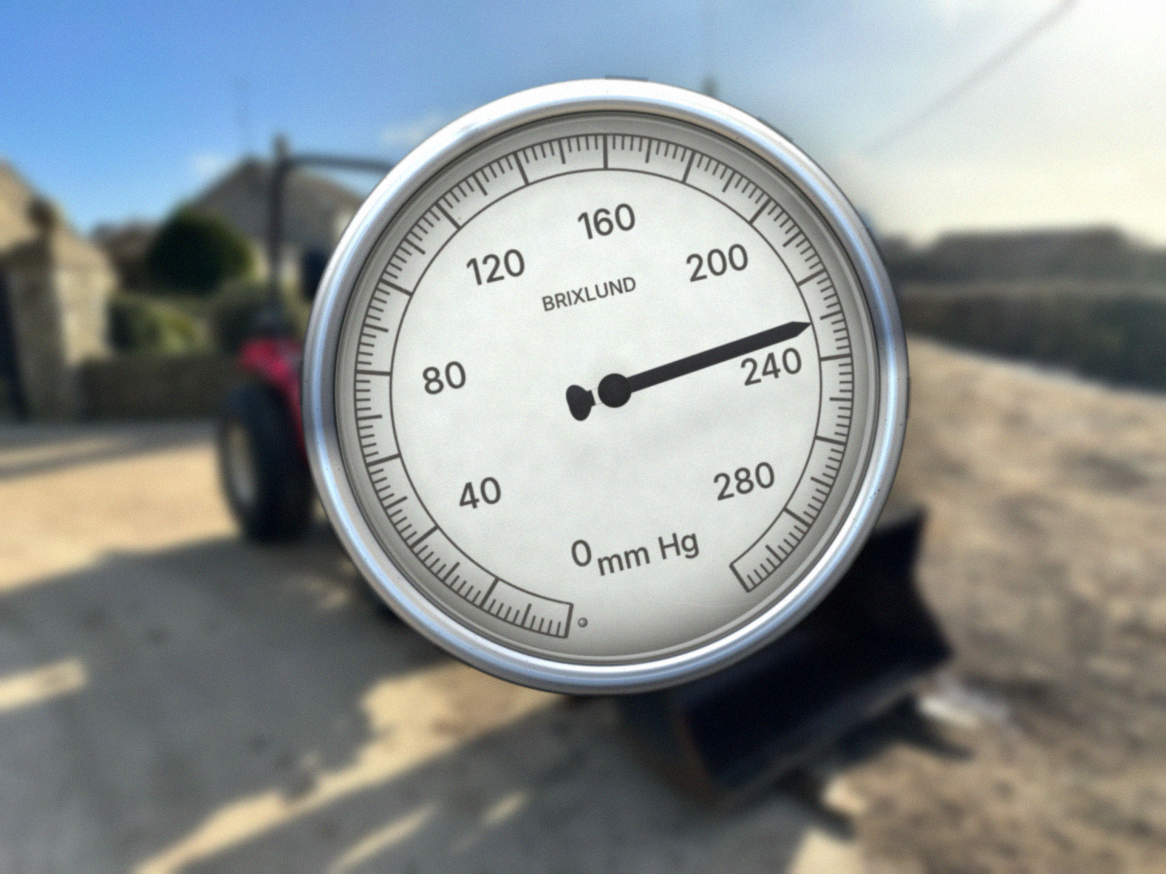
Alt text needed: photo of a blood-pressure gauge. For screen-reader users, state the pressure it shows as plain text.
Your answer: 230 mmHg
